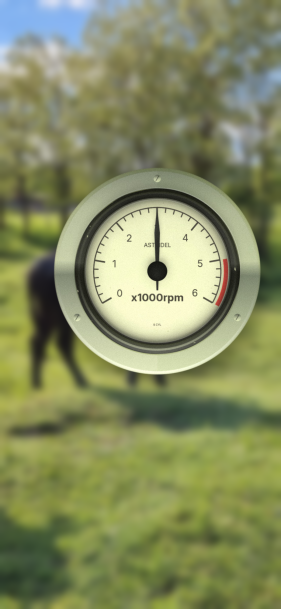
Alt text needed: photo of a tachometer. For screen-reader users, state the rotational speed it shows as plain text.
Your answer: 3000 rpm
